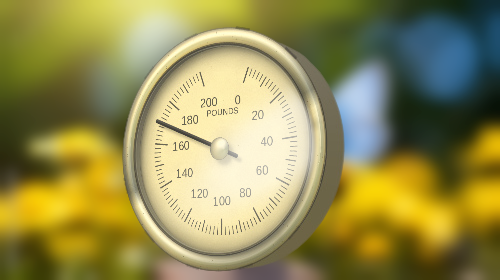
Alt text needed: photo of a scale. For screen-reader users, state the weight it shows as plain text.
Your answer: 170 lb
